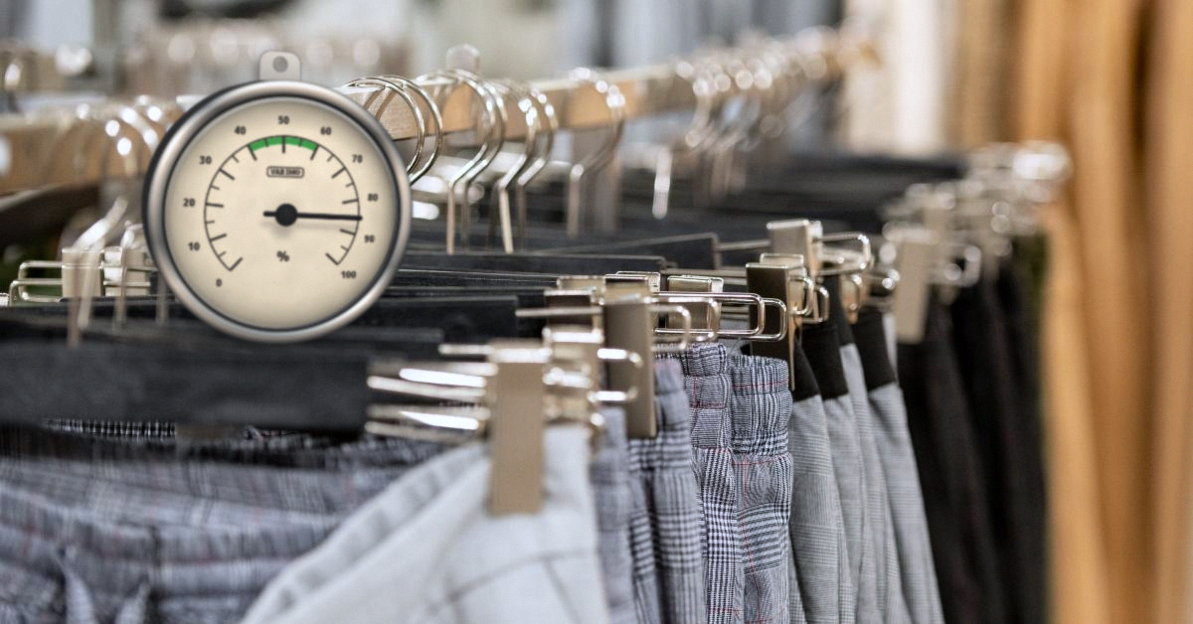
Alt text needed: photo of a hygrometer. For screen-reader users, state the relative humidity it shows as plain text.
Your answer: 85 %
